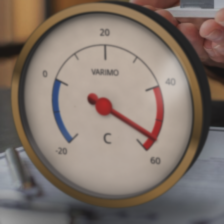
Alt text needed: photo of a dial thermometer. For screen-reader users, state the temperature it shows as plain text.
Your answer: 55 °C
